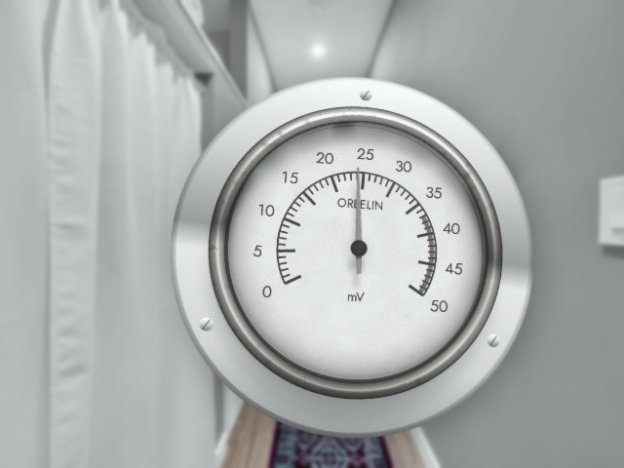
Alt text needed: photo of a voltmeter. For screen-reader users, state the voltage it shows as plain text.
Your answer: 24 mV
